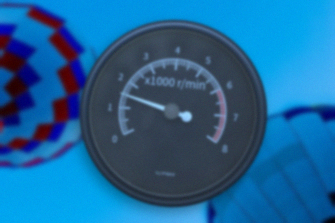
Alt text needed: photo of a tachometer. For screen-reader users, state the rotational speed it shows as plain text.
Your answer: 1500 rpm
